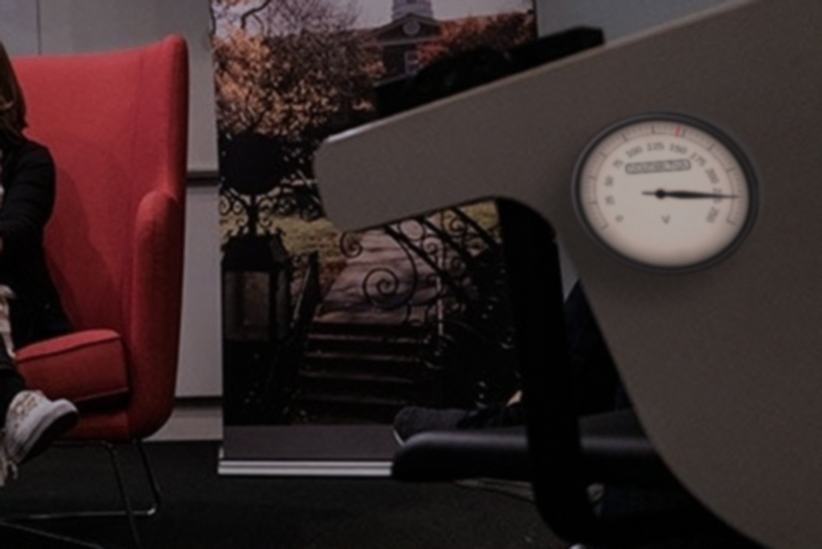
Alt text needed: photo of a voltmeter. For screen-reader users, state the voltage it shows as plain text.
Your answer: 225 V
